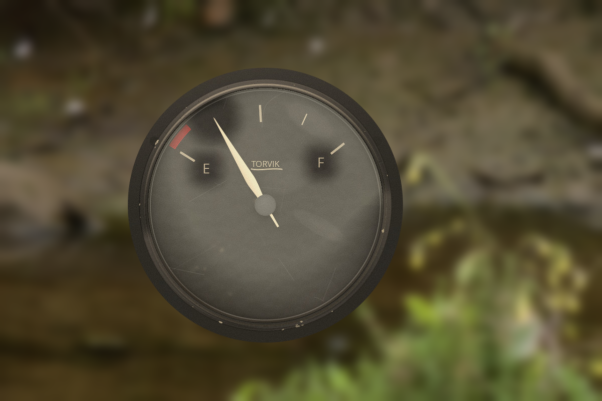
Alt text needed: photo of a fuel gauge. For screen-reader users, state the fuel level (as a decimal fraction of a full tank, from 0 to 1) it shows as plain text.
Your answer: 0.25
